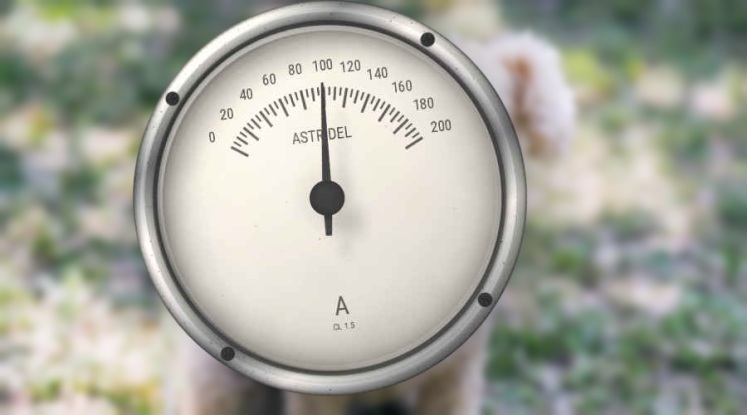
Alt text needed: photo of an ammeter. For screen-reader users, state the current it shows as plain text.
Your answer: 100 A
